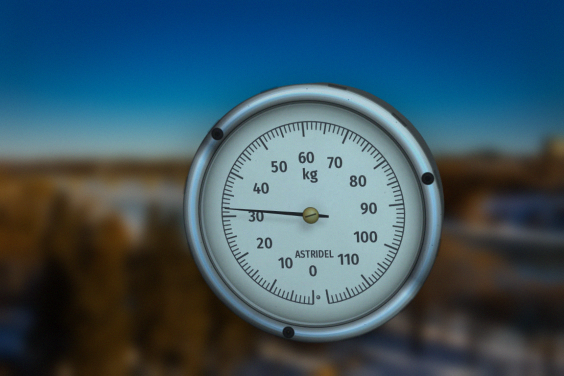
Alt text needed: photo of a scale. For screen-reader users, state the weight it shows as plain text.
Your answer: 32 kg
